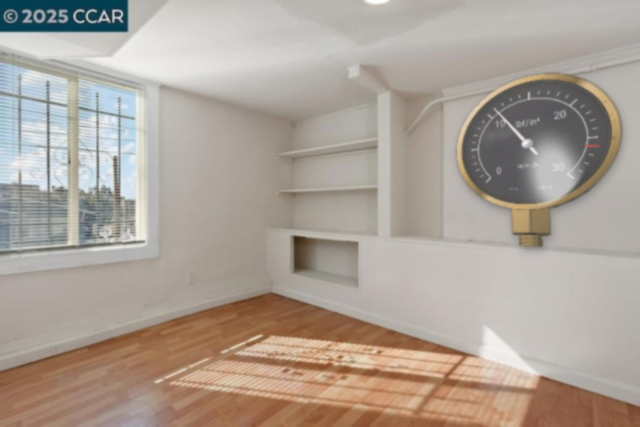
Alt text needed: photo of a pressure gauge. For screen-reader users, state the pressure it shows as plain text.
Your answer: 11 psi
